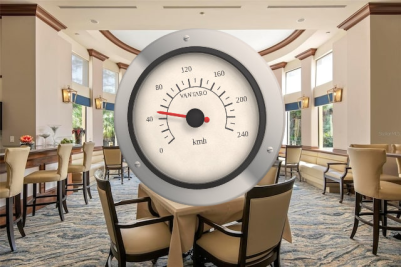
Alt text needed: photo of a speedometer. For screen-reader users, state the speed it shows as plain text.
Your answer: 50 km/h
